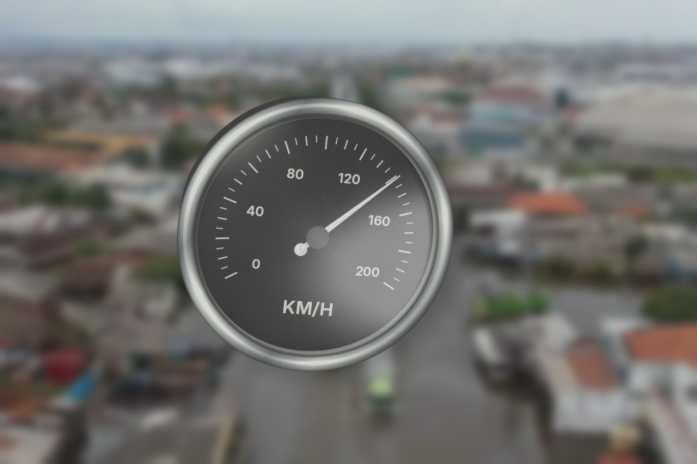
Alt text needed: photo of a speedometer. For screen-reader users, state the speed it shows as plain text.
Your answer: 140 km/h
